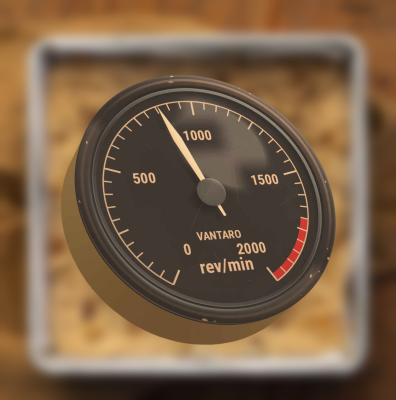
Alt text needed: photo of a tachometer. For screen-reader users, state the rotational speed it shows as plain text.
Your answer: 850 rpm
